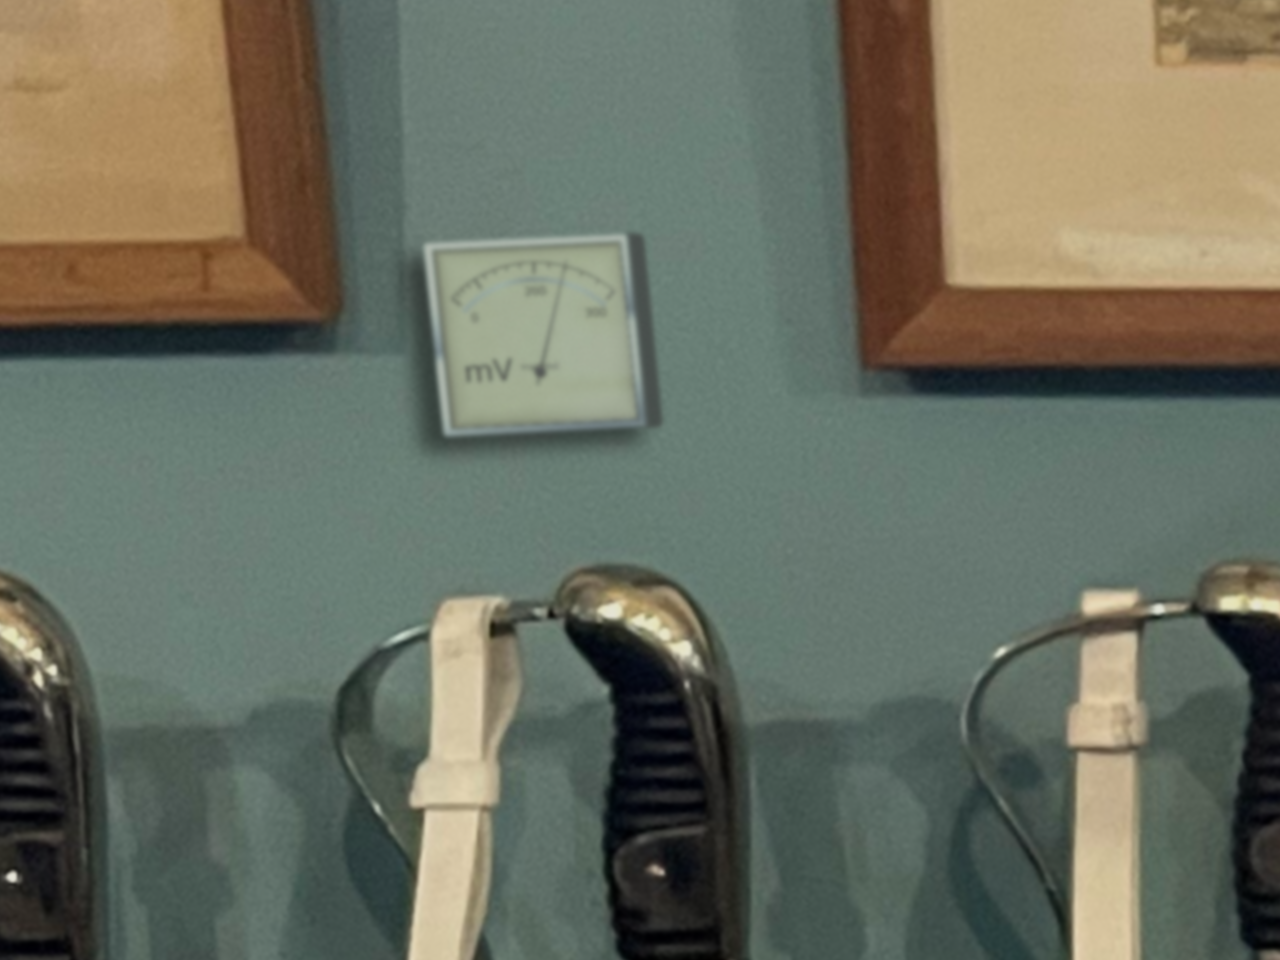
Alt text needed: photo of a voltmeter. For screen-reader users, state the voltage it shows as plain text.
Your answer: 240 mV
